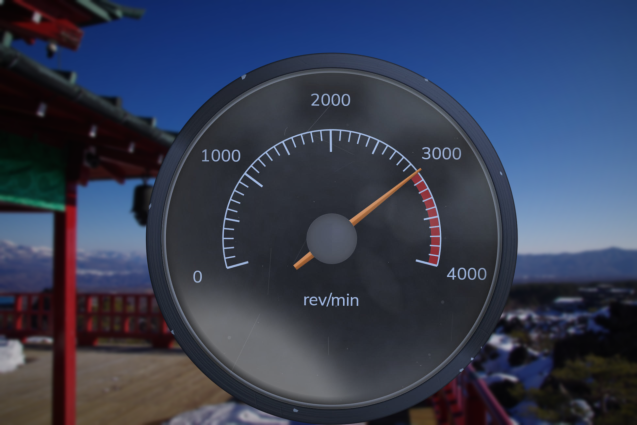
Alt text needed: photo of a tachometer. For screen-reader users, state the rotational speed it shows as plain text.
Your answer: 3000 rpm
